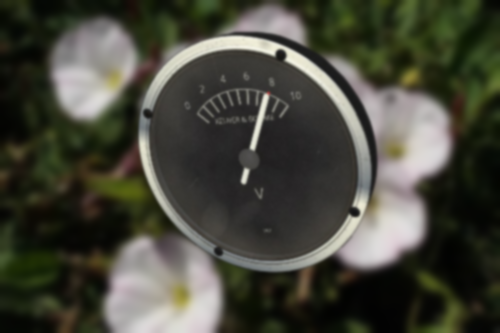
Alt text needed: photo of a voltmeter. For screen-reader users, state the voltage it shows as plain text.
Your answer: 8 V
